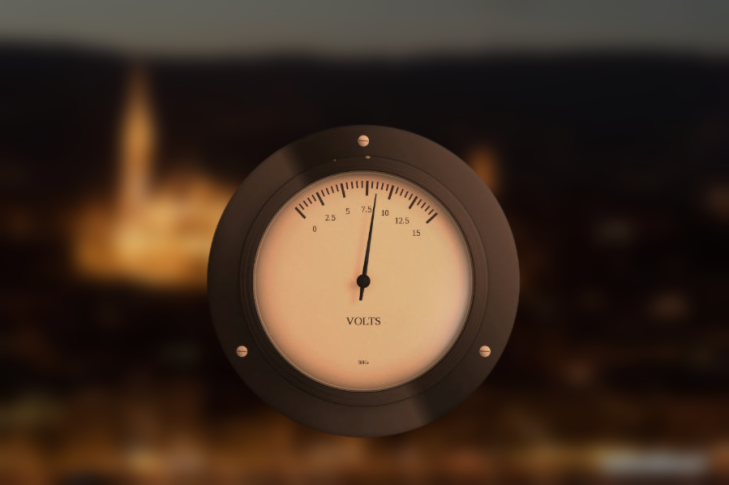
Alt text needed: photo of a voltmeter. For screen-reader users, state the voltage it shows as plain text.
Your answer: 8.5 V
